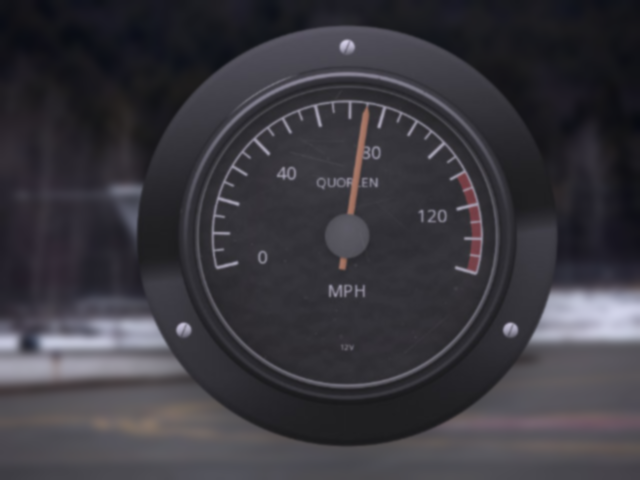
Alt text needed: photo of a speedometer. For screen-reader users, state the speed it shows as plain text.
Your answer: 75 mph
